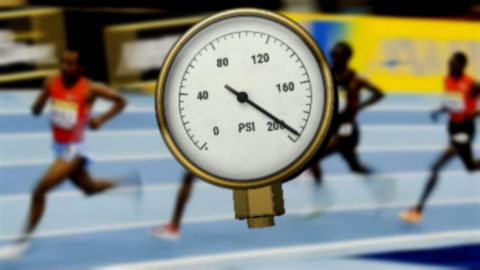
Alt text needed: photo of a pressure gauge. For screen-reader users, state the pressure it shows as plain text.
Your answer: 195 psi
